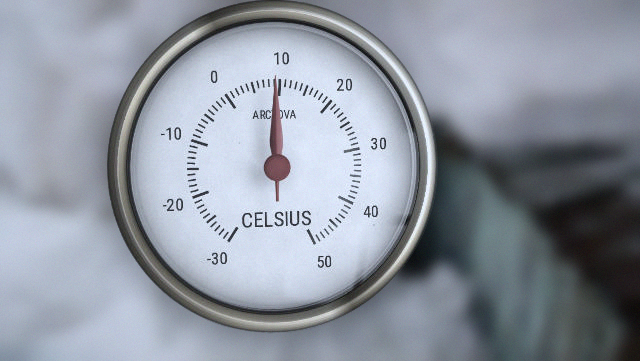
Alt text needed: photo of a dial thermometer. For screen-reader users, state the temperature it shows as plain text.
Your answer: 9 °C
